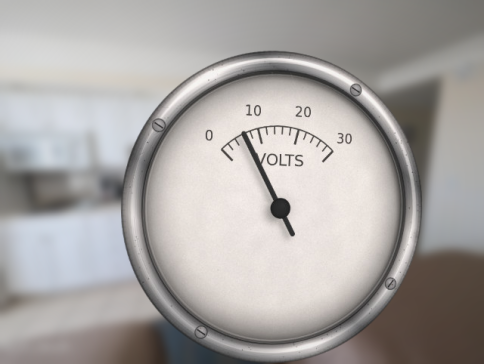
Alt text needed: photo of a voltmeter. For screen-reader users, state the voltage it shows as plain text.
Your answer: 6 V
